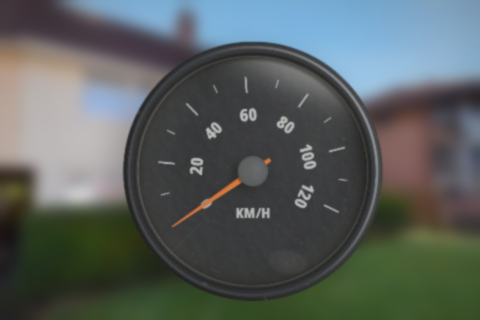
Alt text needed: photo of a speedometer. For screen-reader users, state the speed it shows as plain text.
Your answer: 0 km/h
